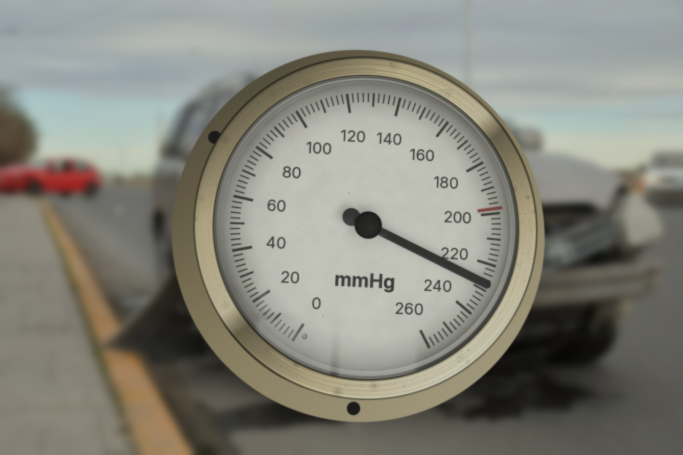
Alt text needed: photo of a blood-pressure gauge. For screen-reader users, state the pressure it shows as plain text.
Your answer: 228 mmHg
